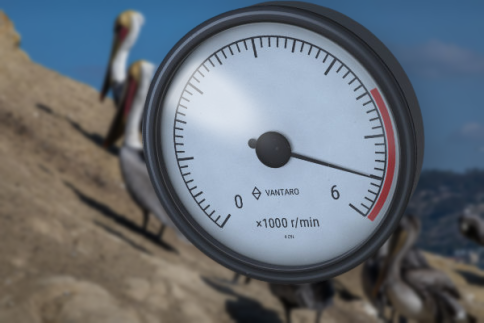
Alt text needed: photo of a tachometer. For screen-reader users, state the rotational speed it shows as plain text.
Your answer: 5500 rpm
